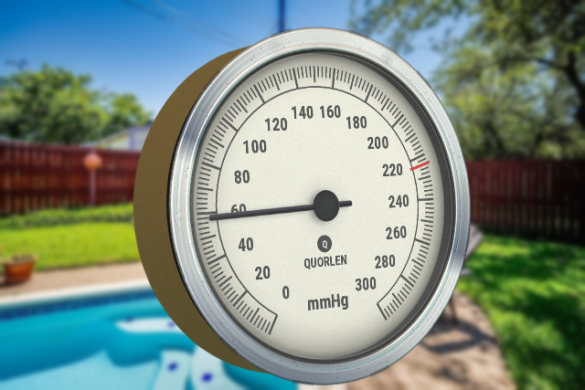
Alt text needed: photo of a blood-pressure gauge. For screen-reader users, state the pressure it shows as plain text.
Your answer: 58 mmHg
